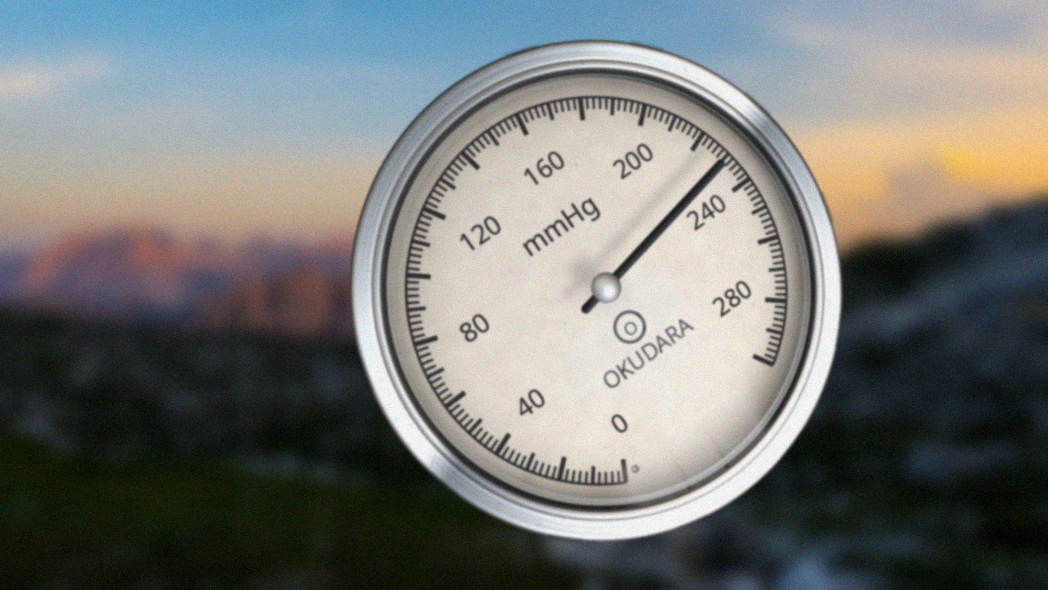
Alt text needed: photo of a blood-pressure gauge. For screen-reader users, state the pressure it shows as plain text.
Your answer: 230 mmHg
